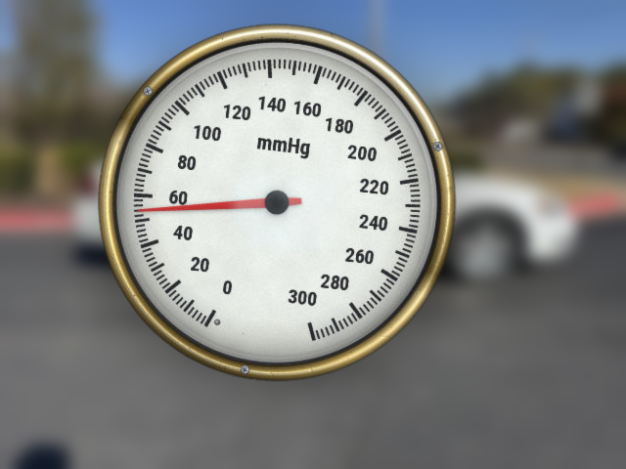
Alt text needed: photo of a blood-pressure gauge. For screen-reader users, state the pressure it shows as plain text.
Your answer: 54 mmHg
